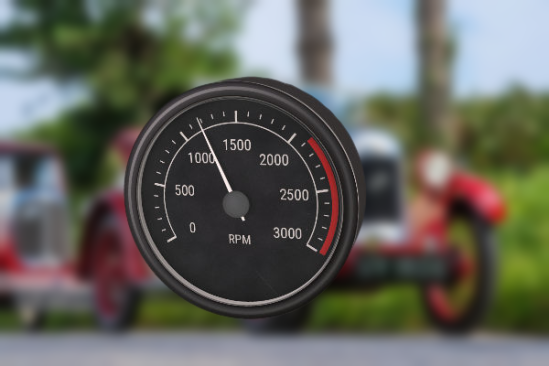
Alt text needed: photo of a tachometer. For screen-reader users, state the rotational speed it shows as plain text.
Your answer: 1200 rpm
